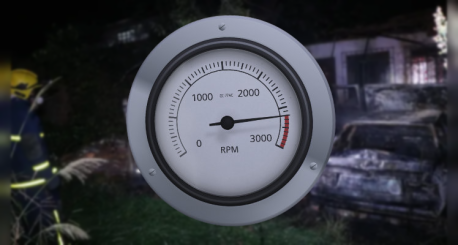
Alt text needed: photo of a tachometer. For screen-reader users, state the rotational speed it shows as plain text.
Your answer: 2600 rpm
